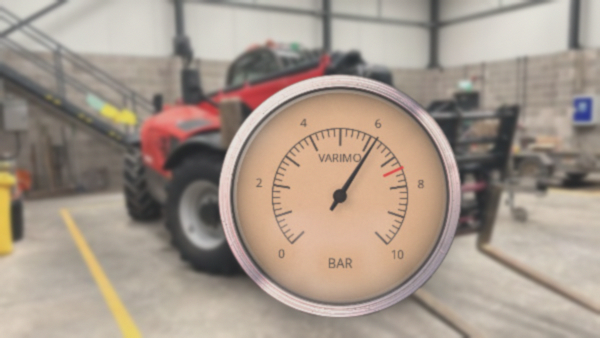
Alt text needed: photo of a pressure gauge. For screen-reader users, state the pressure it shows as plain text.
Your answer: 6.2 bar
